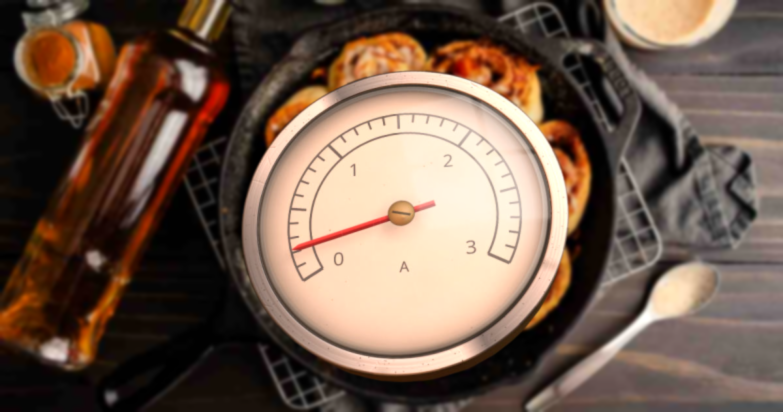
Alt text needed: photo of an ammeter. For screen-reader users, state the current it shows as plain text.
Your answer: 0.2 A
